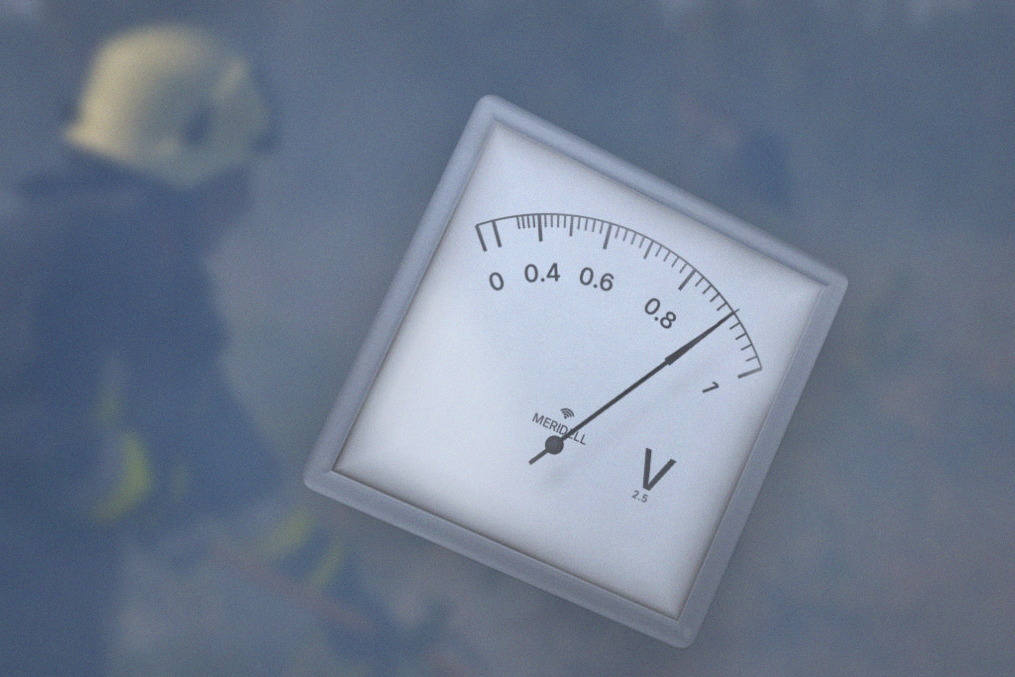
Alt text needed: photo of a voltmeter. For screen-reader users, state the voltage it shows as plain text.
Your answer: 0.9 V
